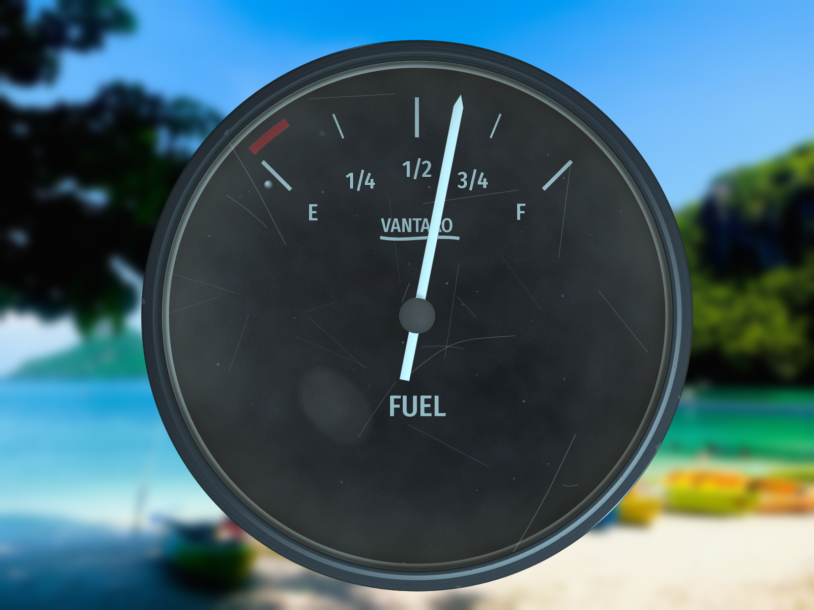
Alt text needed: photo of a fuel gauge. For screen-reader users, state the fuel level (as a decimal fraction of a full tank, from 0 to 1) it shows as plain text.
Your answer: 0.625
